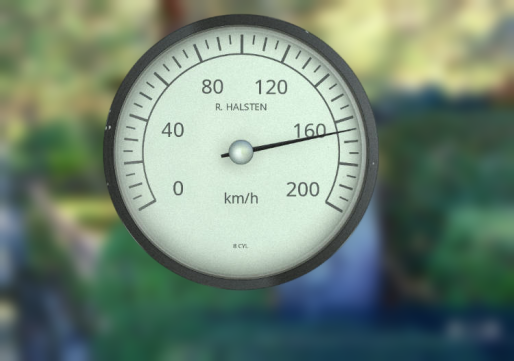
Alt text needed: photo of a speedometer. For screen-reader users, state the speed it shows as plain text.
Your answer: 165 km/h
